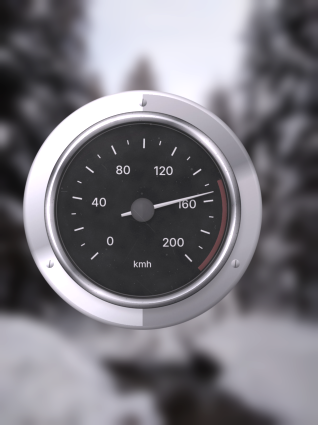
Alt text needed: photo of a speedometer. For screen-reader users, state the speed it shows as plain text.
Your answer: 155 km/h
